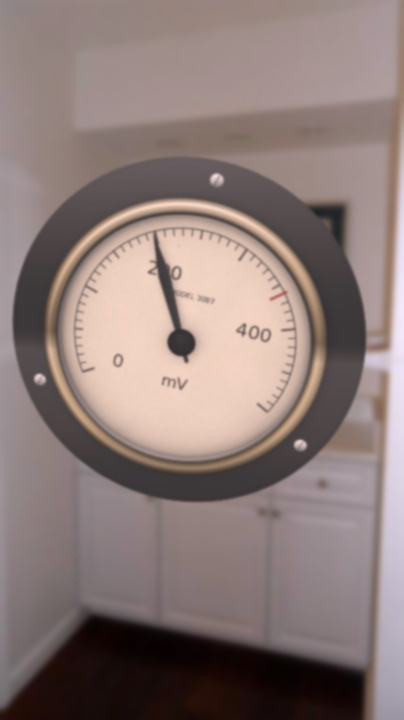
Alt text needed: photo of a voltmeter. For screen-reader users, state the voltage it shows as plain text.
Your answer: 200 mV
